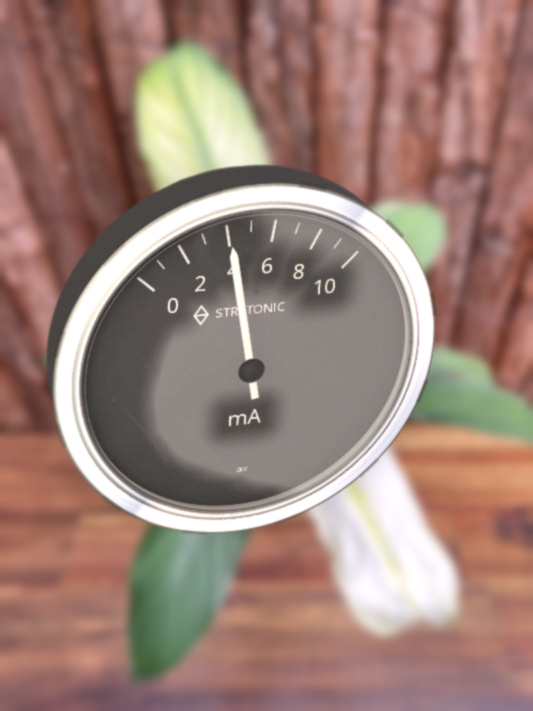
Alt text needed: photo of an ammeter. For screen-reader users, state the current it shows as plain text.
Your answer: 4 mA
